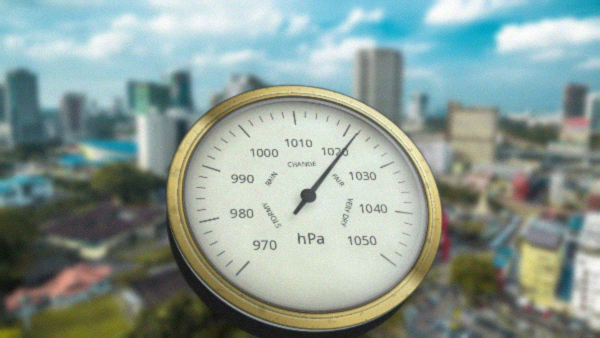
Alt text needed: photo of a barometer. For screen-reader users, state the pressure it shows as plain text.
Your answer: 1022 hPa
